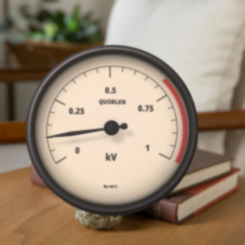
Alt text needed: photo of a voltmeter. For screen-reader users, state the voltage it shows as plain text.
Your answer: 0.1 kV
